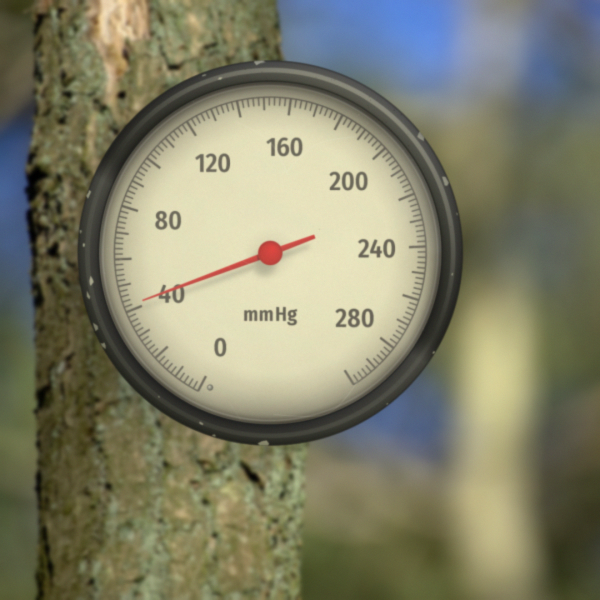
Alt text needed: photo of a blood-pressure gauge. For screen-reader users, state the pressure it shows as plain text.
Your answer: 42 mmHg
